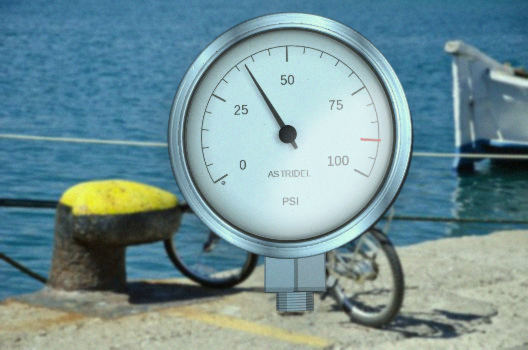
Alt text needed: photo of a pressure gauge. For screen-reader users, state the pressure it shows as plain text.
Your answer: 37.5 psi
